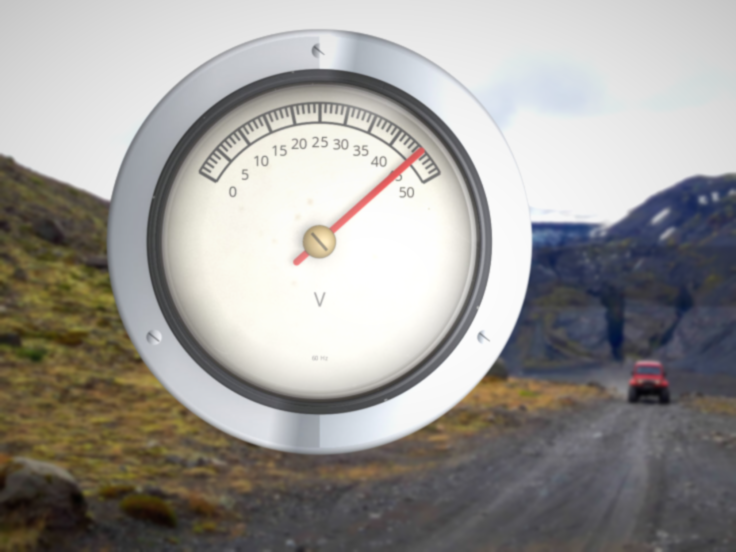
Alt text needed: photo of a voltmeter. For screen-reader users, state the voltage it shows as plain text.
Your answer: 45 V
